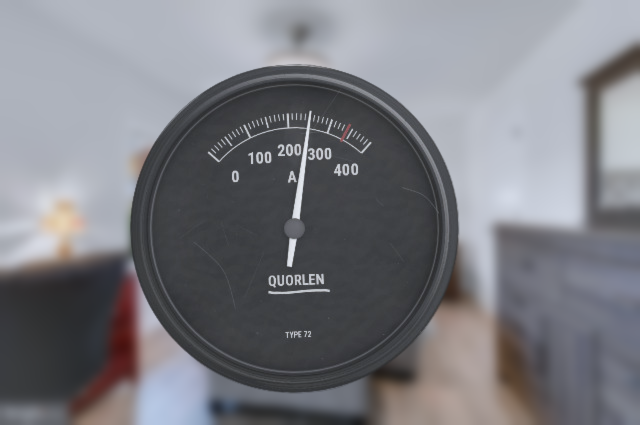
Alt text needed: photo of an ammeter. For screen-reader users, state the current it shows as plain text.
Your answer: 250 A
